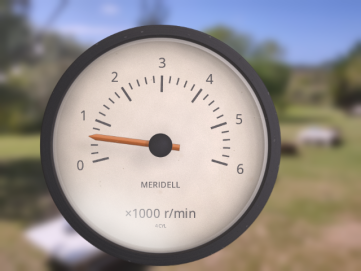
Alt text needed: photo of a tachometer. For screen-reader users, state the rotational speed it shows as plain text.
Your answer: 600 rpm
